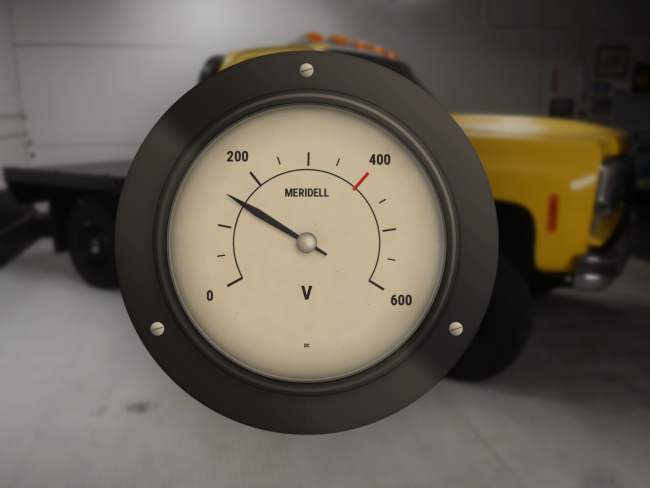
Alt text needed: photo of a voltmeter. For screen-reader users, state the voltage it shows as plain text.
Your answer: 150 V
